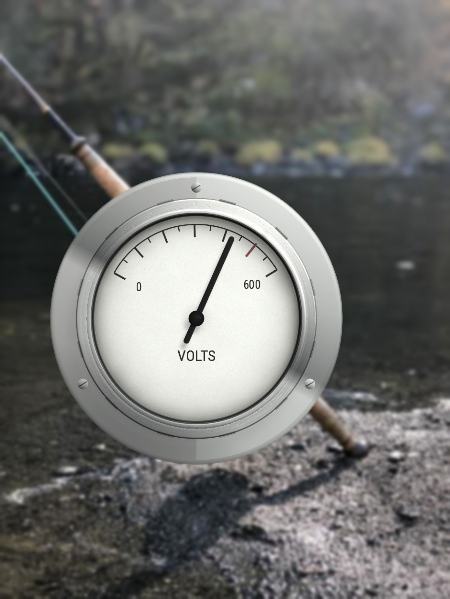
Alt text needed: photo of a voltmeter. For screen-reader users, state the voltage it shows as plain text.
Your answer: 425 V
